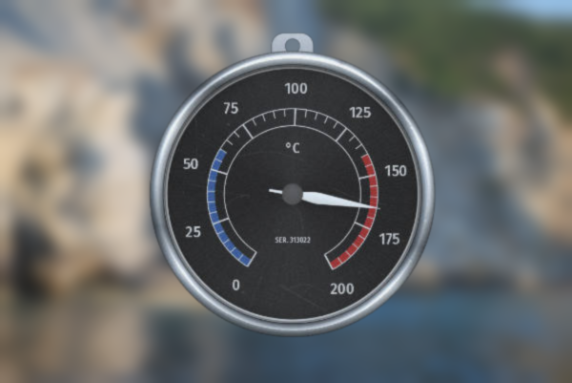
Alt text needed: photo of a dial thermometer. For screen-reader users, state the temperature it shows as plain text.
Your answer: 165 °C
